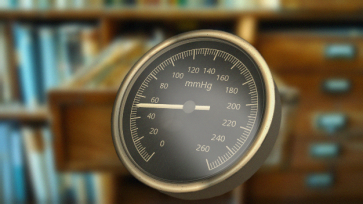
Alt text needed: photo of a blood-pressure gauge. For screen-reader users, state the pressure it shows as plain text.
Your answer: 50 mmHg
